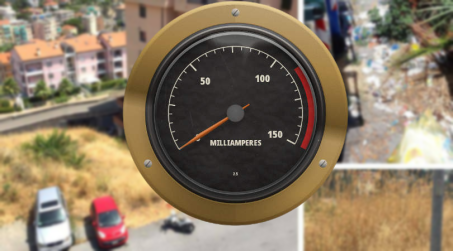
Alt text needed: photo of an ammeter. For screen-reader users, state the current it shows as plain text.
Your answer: 0 mA
